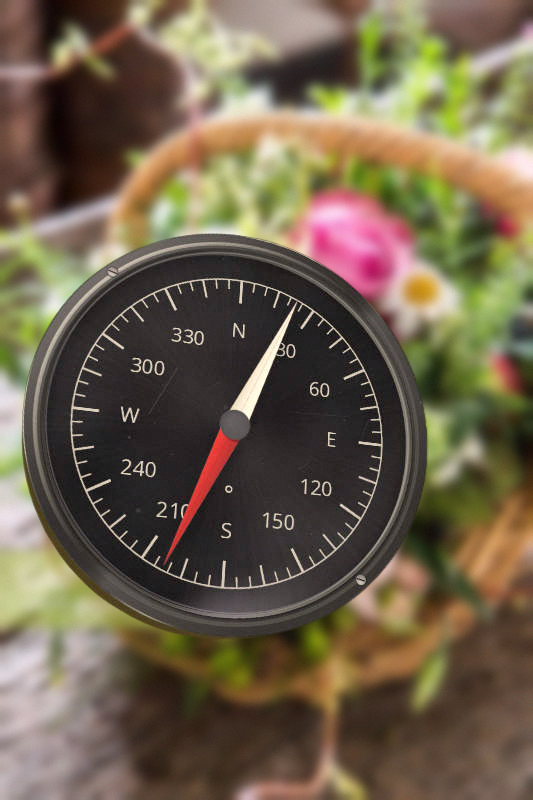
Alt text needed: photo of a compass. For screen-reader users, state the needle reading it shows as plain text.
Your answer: 202.5 °
